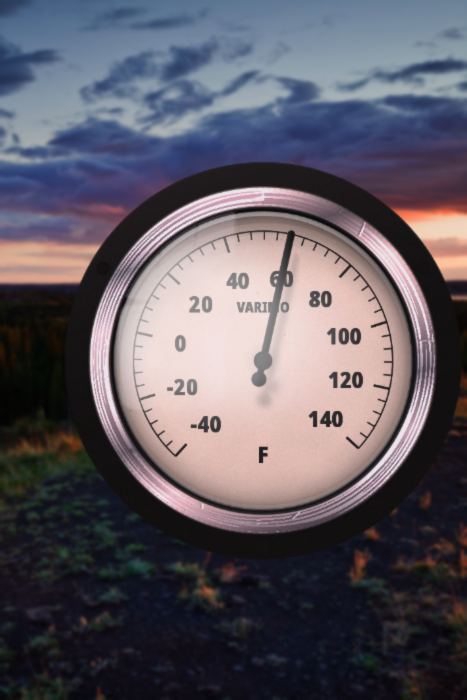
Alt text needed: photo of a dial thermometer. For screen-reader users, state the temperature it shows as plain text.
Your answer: 60 °F
